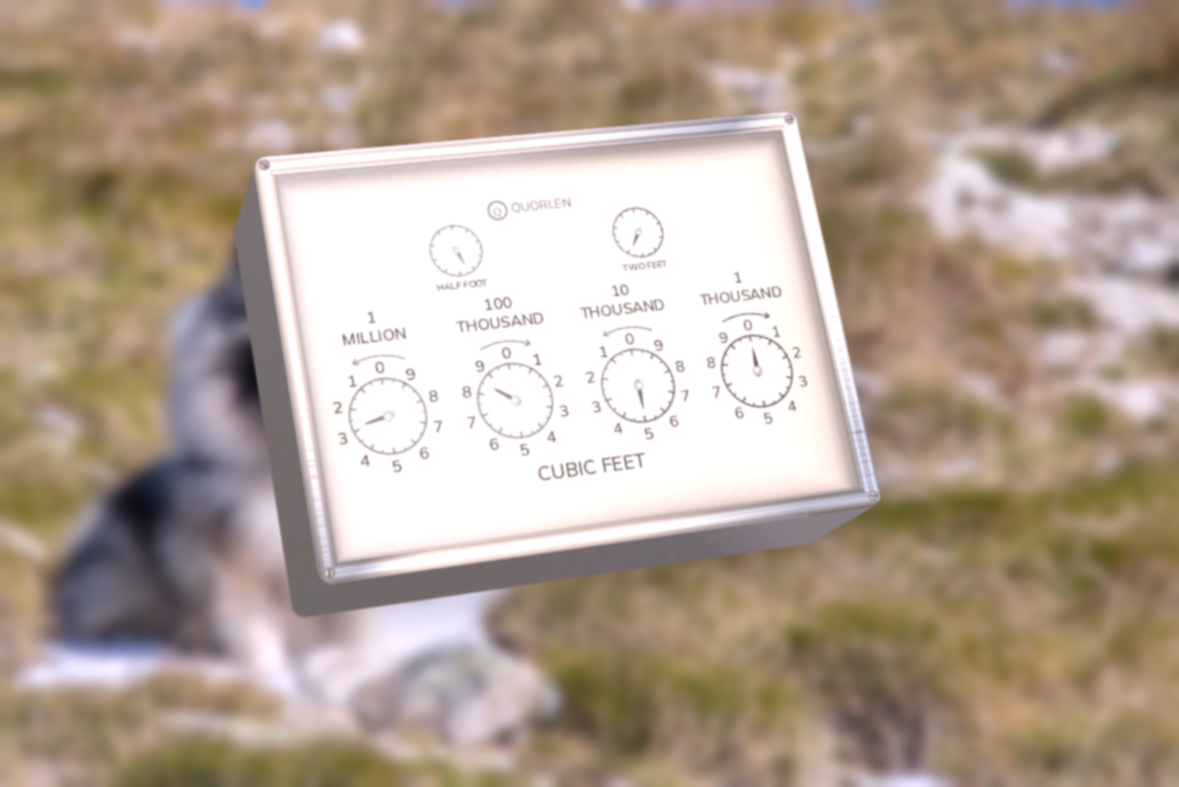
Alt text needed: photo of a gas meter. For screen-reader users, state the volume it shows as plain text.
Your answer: 285000 ft³
